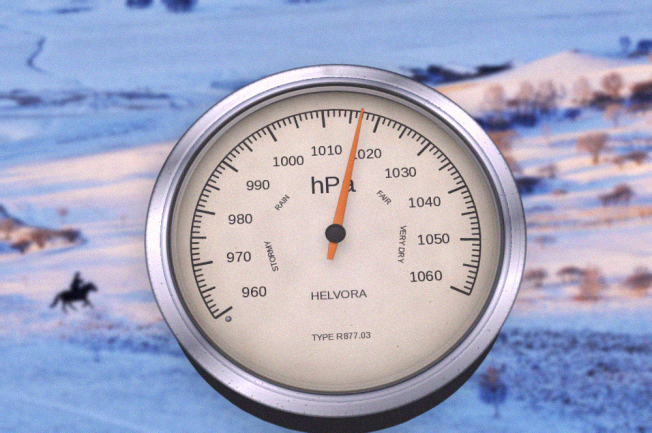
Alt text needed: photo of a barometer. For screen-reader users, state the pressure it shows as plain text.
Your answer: 1017 hPa
